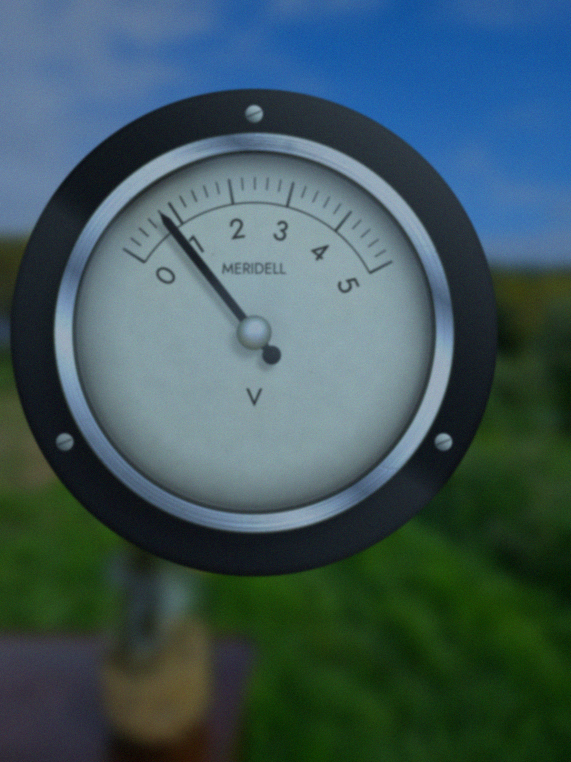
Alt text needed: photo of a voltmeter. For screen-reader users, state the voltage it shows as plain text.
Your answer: 0.8 V
